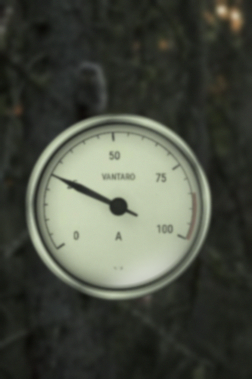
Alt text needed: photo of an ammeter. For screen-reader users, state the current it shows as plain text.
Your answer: 25 A
